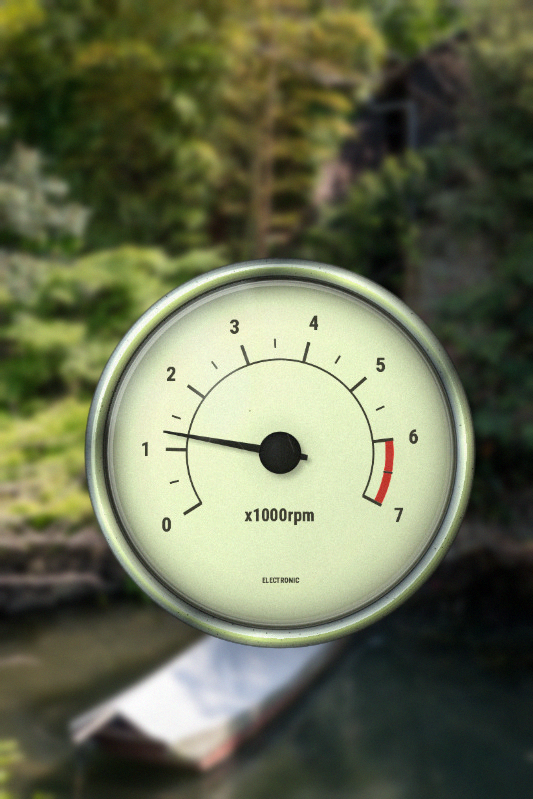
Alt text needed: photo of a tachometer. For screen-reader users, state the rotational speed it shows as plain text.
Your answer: 1250 rpm
